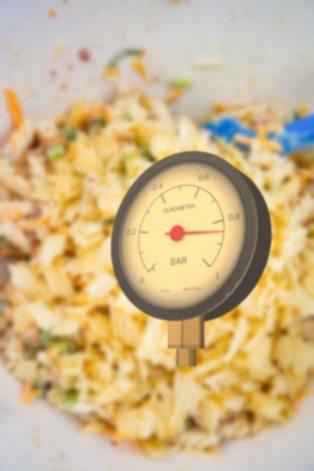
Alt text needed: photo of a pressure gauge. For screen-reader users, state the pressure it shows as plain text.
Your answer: 0.85 bar
